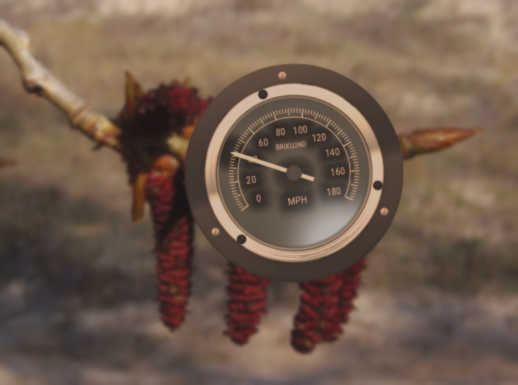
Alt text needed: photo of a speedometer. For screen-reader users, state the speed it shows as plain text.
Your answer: 40 mph
